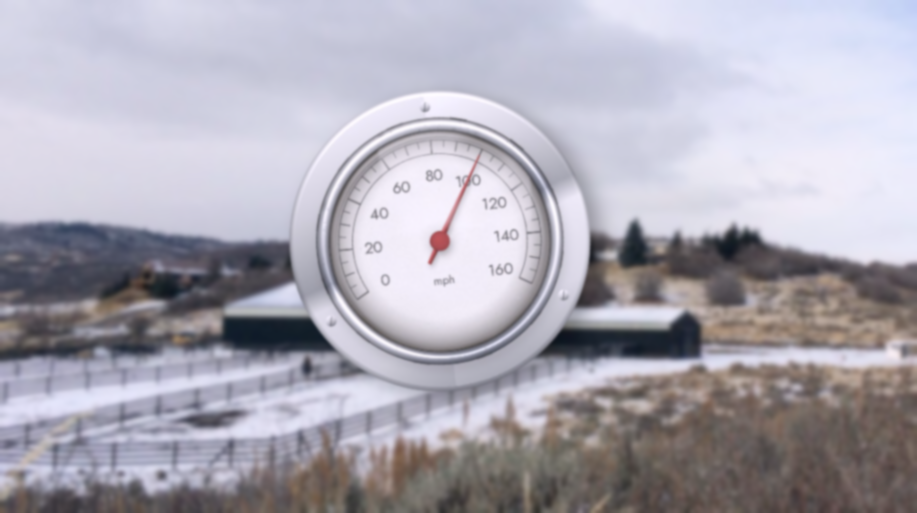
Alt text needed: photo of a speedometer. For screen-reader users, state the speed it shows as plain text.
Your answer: 100 mph
